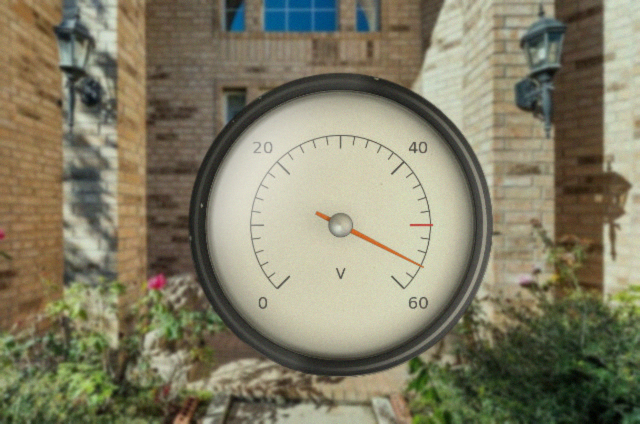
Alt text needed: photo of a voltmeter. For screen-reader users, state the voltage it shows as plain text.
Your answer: 56 V
